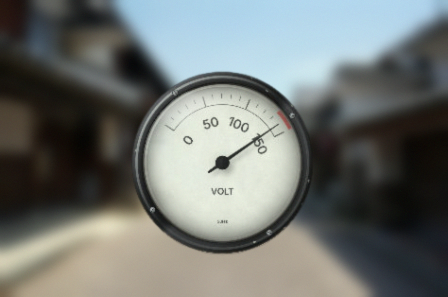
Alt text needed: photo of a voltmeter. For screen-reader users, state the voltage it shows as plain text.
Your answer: 140 V
